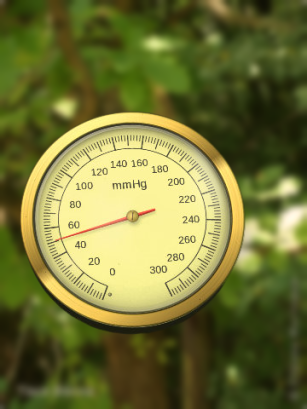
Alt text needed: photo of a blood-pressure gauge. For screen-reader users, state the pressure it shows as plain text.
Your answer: 50 mmHg
